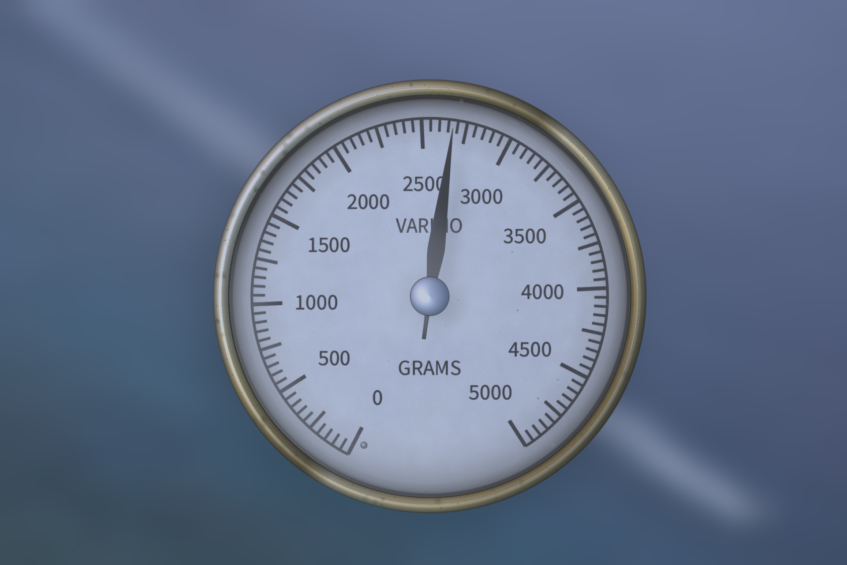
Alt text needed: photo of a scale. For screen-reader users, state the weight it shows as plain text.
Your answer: 2675 g
